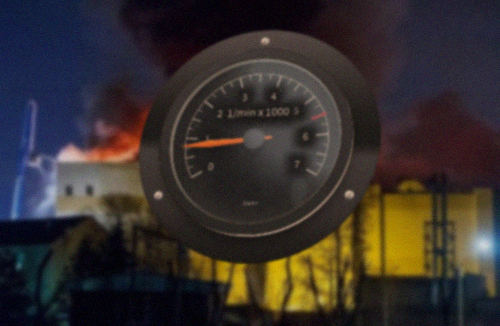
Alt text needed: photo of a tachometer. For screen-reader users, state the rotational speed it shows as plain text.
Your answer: 750 rpm
